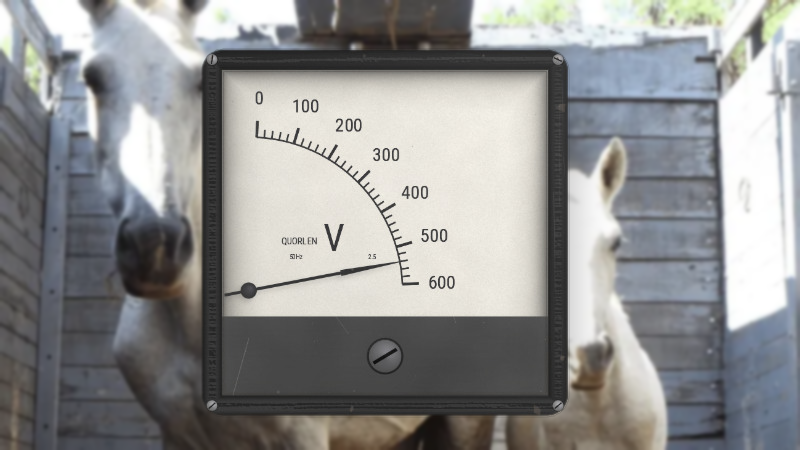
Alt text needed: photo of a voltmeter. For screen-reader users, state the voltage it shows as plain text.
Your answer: 540 V
